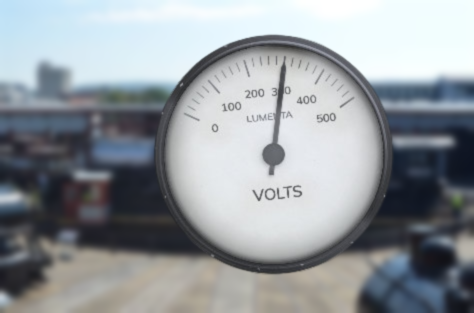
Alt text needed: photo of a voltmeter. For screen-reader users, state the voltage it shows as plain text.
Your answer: 300 V
